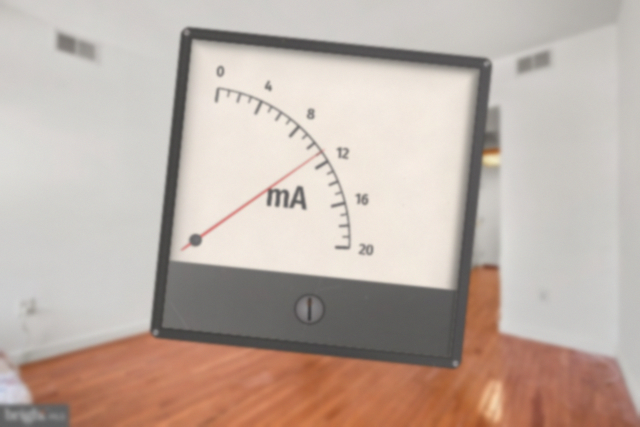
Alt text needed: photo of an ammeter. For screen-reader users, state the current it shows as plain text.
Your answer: 11 mA
